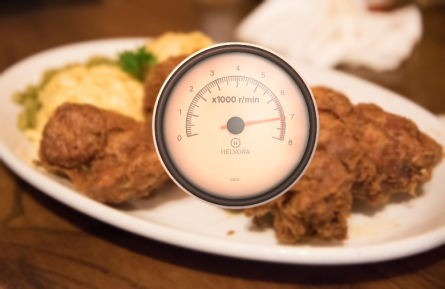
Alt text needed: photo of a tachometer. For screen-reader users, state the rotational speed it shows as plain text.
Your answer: 7000 rpm
